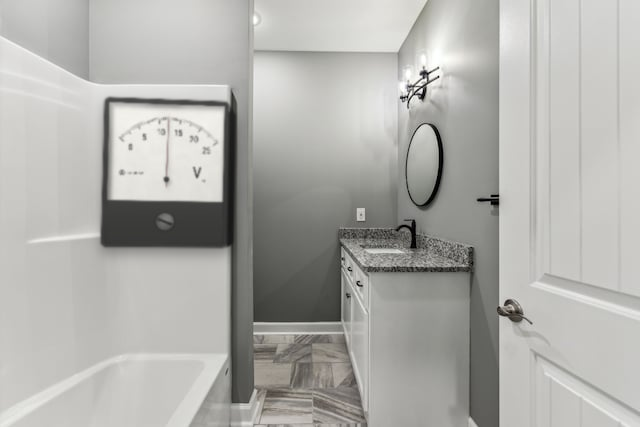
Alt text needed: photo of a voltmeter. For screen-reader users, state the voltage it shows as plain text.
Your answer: 12.5 V
